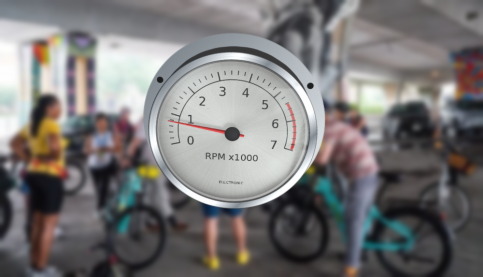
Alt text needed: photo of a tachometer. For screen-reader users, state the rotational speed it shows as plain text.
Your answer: 800 rpm
